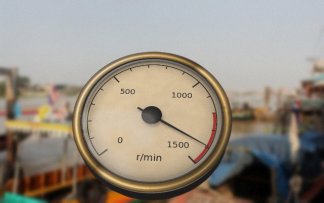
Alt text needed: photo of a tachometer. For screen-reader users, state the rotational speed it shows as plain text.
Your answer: 1400 rpm
